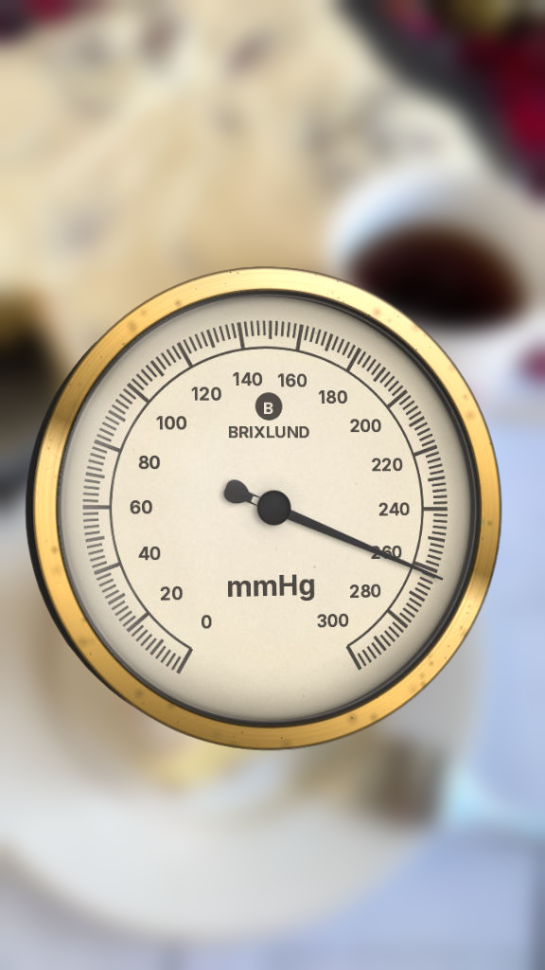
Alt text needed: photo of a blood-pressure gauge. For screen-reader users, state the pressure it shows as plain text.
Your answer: 262 mmHg
